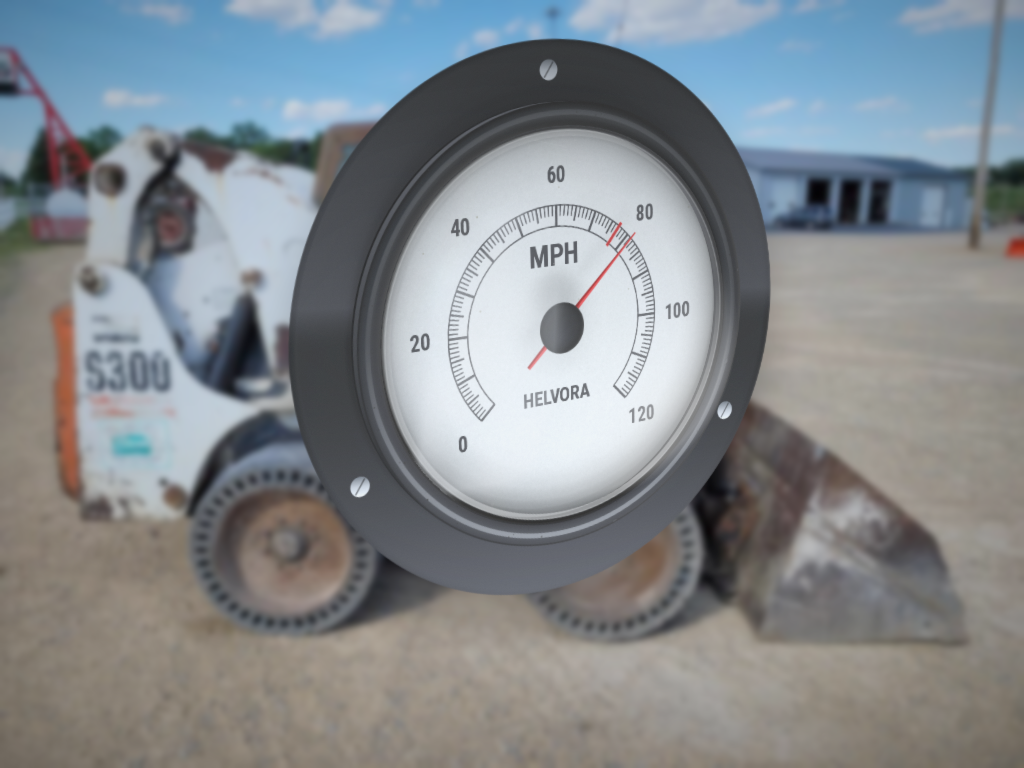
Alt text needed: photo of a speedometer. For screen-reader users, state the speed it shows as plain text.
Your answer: 80 mph
